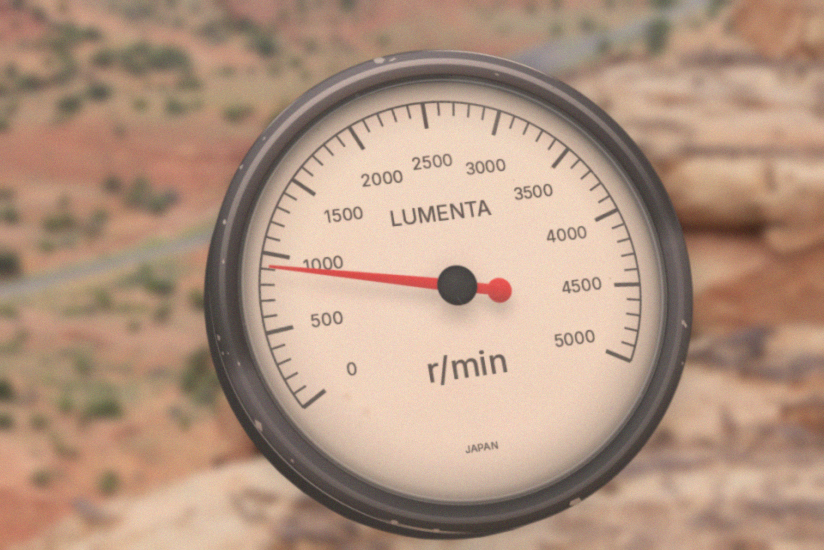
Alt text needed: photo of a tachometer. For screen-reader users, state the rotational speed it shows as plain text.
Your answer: 900 rpm
